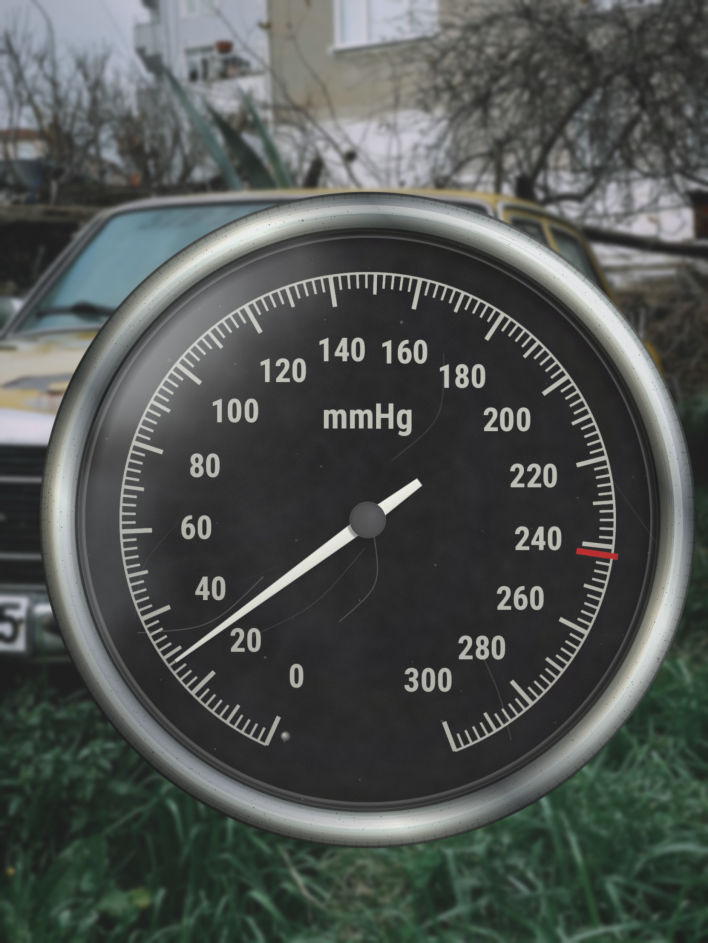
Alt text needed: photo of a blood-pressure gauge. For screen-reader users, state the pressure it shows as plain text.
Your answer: 28 mmHg
